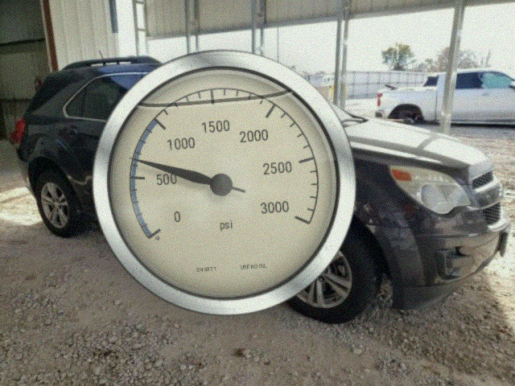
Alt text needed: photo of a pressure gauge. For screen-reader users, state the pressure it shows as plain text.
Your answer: 650 psi
